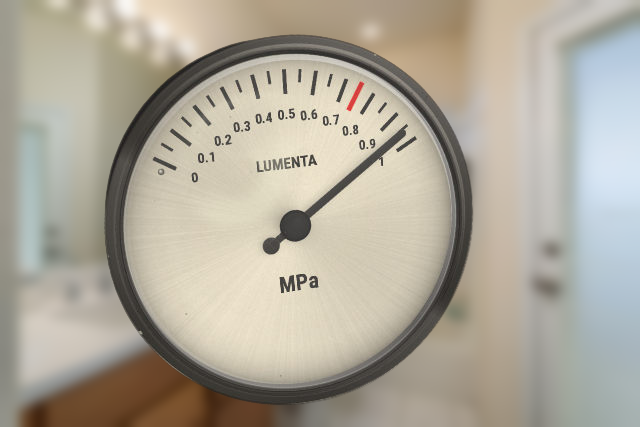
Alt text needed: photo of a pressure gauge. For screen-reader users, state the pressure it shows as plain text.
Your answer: 0.95 MPa
